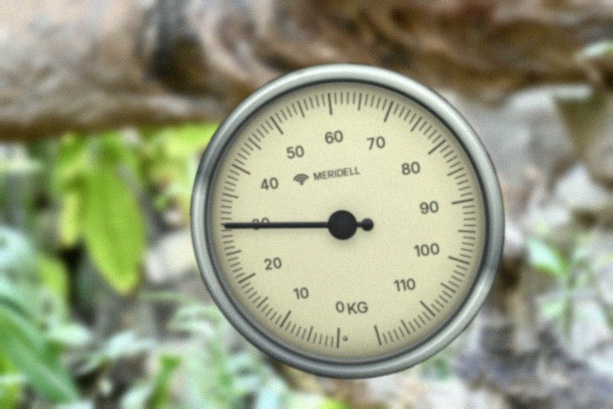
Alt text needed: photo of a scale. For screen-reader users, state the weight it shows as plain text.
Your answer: 30 kg
